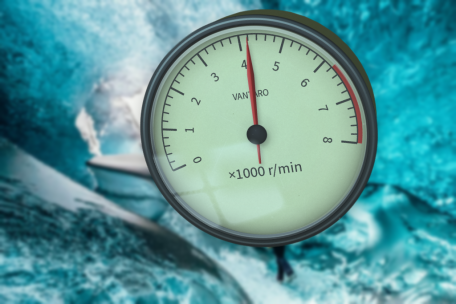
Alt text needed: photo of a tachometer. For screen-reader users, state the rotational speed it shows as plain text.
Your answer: 4200 rpm
